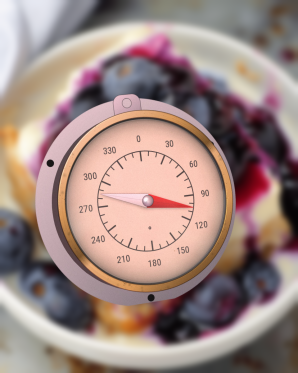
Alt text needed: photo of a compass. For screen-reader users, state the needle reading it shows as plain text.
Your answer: 105 °
